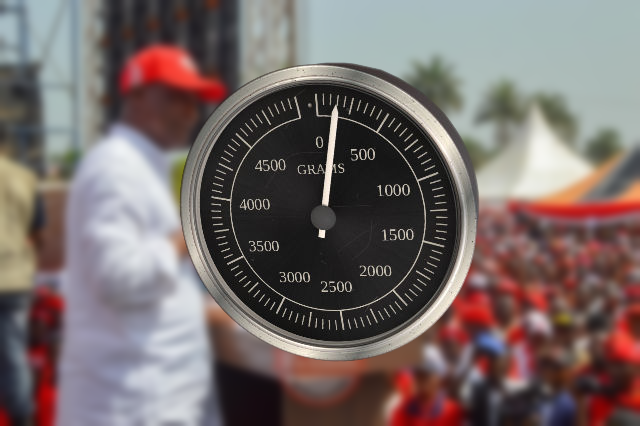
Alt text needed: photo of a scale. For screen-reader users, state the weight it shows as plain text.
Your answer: 150 g
